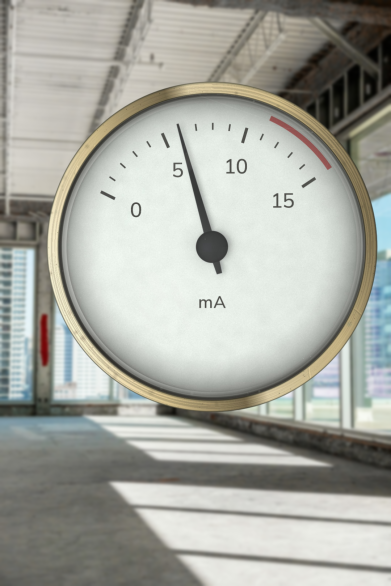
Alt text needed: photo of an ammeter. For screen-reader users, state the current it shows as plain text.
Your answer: 6 mA
